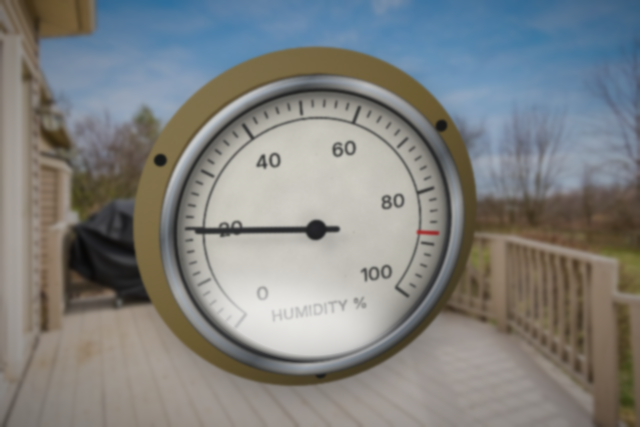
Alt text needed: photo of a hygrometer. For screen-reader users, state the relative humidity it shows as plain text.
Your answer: 20 %
